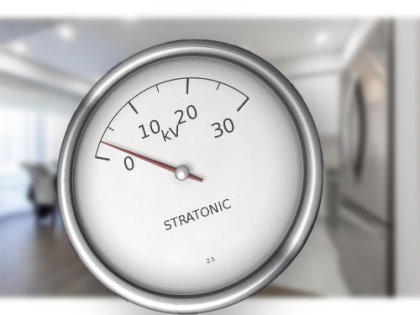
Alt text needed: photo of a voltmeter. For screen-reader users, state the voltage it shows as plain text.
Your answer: 2.5 kV
